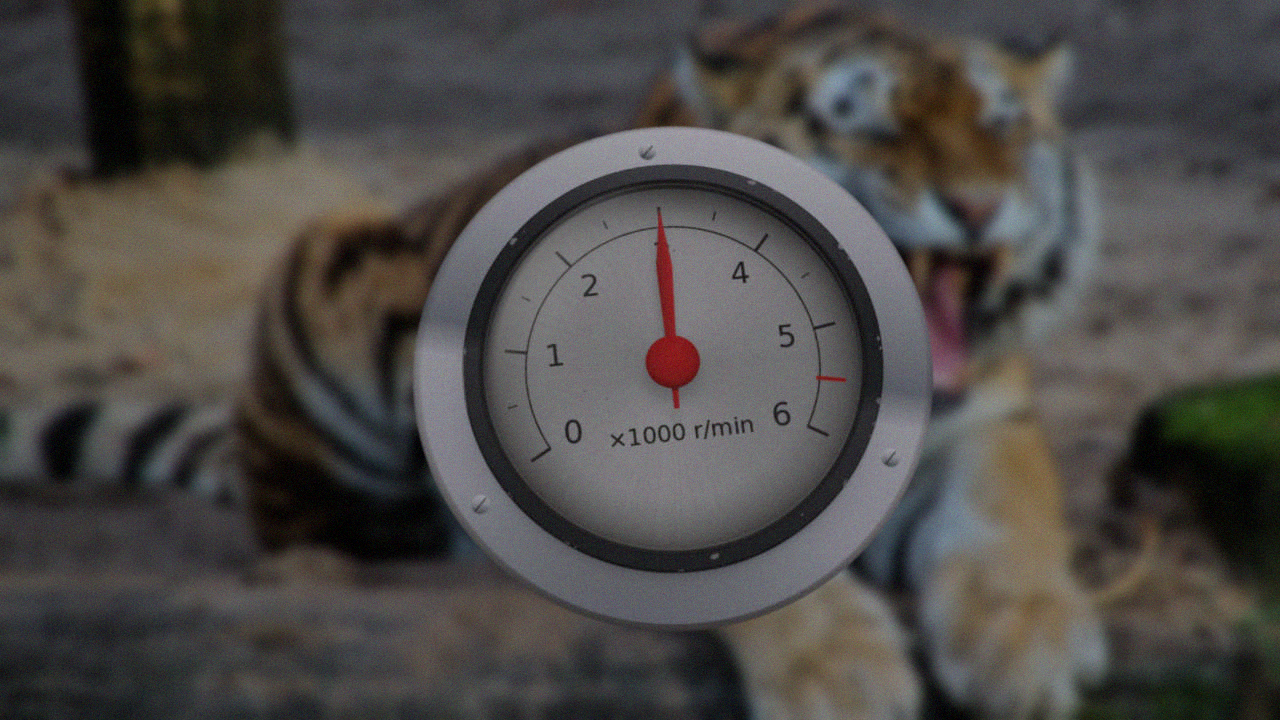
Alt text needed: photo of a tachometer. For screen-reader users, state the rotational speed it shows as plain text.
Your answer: 3000 rpm
